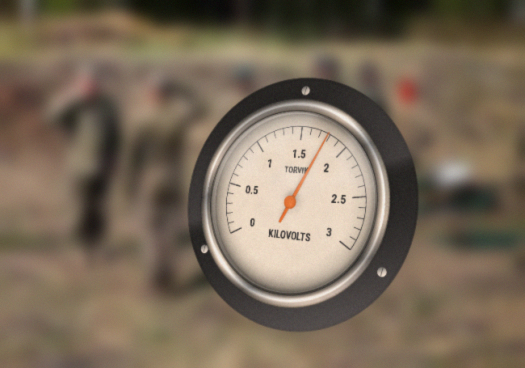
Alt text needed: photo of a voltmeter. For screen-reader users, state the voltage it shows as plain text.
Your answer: 1.8 kV
